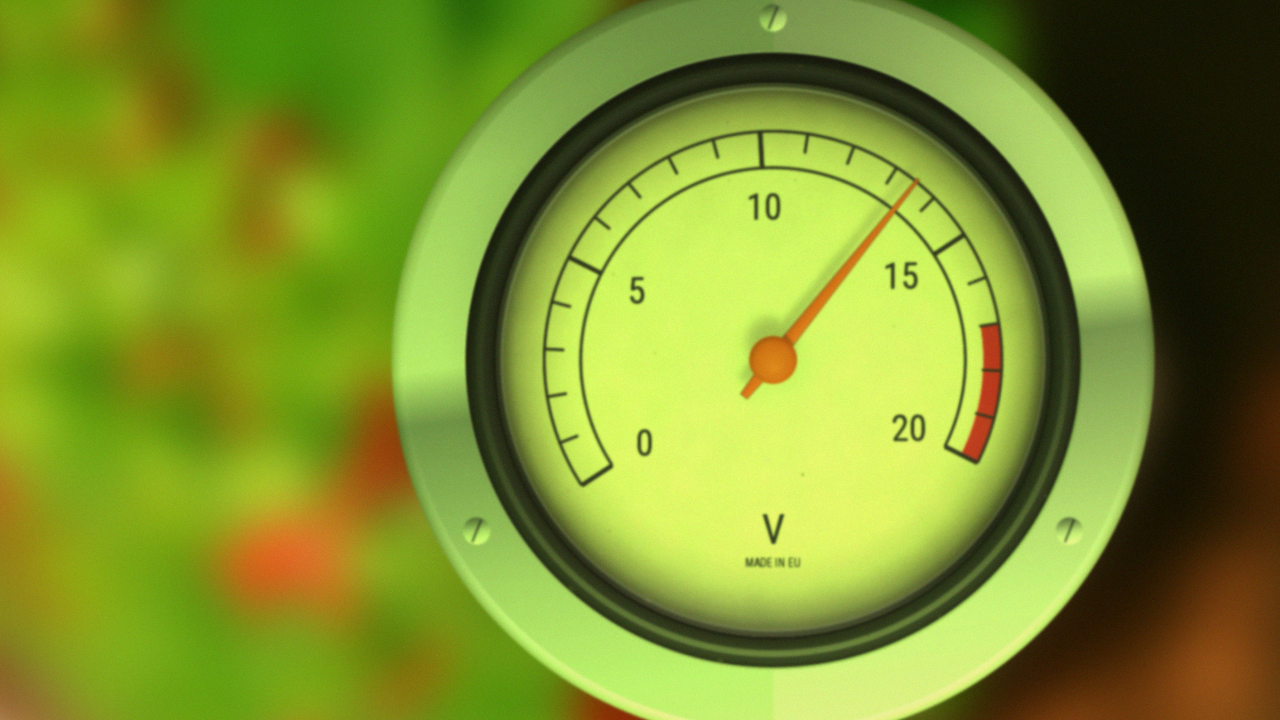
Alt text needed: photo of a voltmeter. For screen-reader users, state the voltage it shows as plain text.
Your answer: 13.5 V
